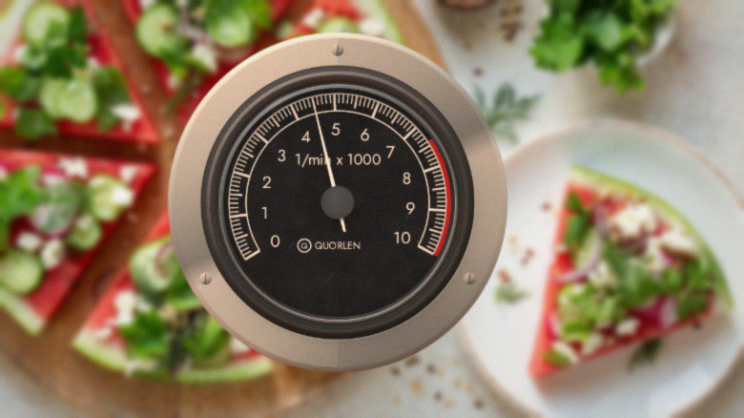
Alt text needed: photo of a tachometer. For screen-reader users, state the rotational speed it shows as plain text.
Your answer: 4500 rpm
